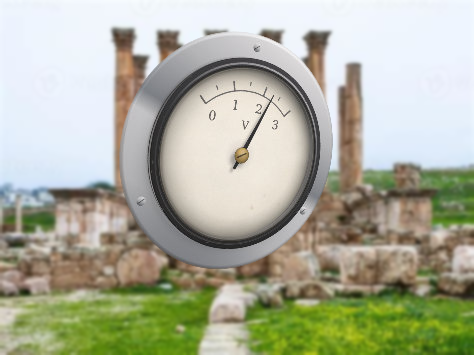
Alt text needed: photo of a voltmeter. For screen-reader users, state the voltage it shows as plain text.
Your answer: 2.25 V
